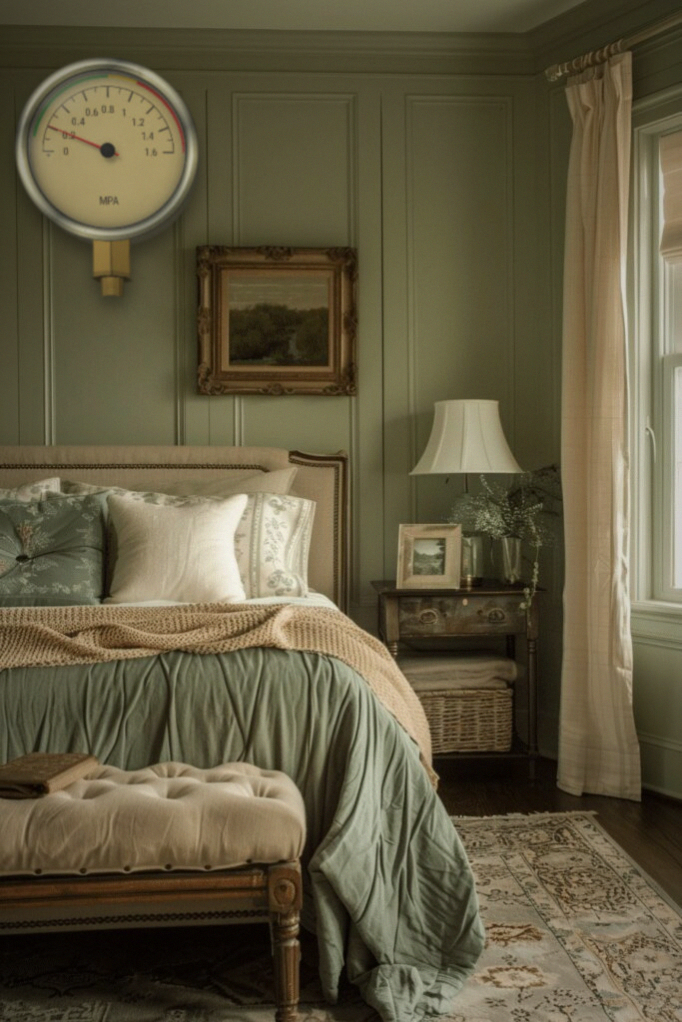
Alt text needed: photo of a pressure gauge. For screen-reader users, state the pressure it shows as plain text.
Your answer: 0.2 MPa
